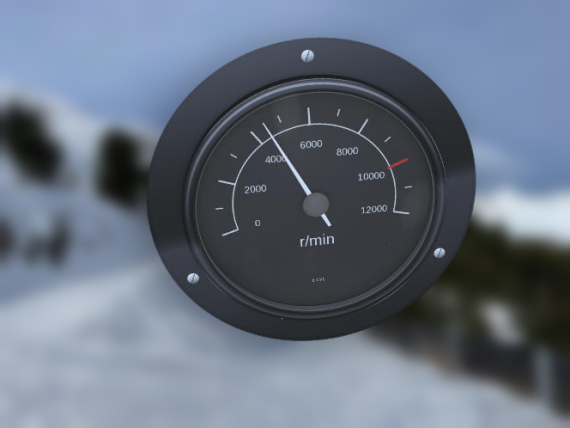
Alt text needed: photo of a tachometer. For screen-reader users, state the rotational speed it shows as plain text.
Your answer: 4500 rpm
